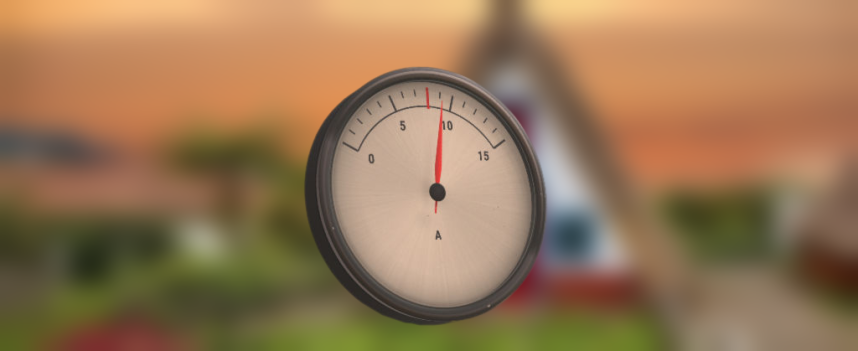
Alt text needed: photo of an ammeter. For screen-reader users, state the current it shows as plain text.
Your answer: 9 A
